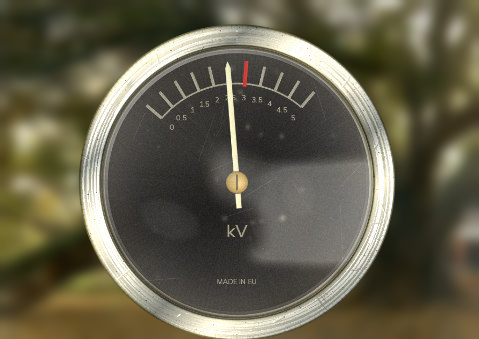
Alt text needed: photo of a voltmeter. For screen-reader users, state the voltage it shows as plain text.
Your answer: 2.5 kV
